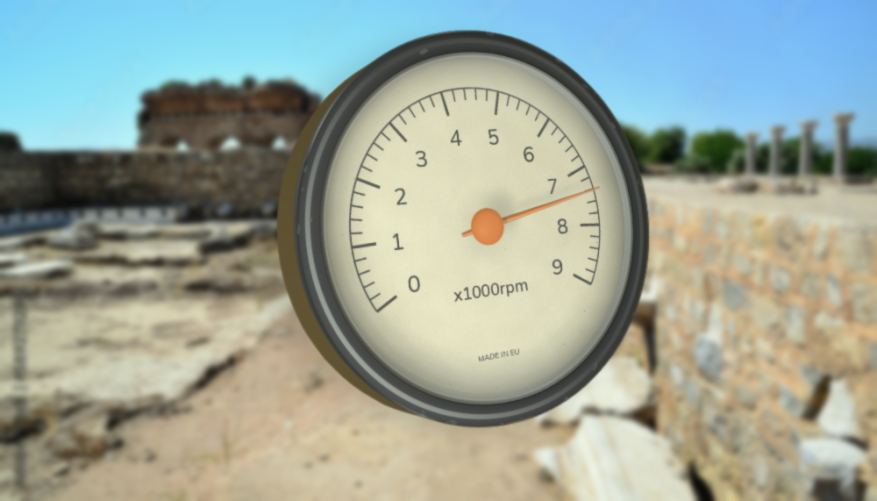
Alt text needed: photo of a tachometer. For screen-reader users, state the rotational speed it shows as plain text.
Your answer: 7400 rpm
